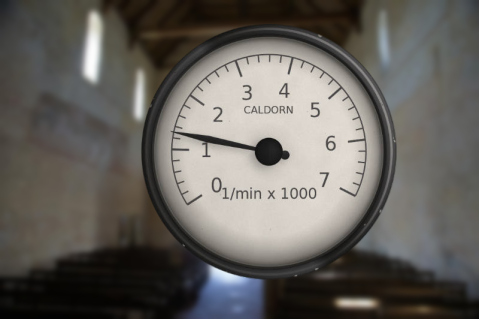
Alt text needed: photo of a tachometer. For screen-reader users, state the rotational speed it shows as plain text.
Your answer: 1300 rpm
